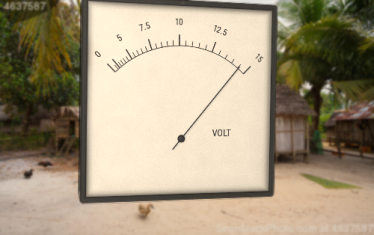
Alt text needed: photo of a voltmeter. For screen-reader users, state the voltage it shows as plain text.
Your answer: 14.5 V
